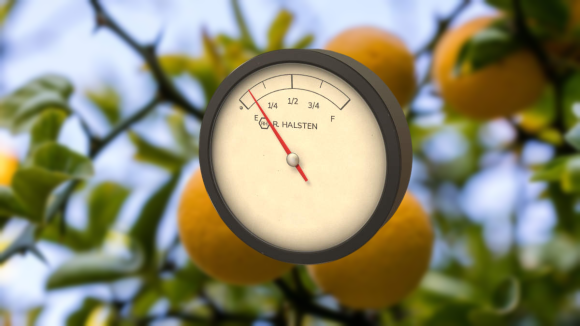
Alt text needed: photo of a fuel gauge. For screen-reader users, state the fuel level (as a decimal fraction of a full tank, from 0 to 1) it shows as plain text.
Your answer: 0.125
